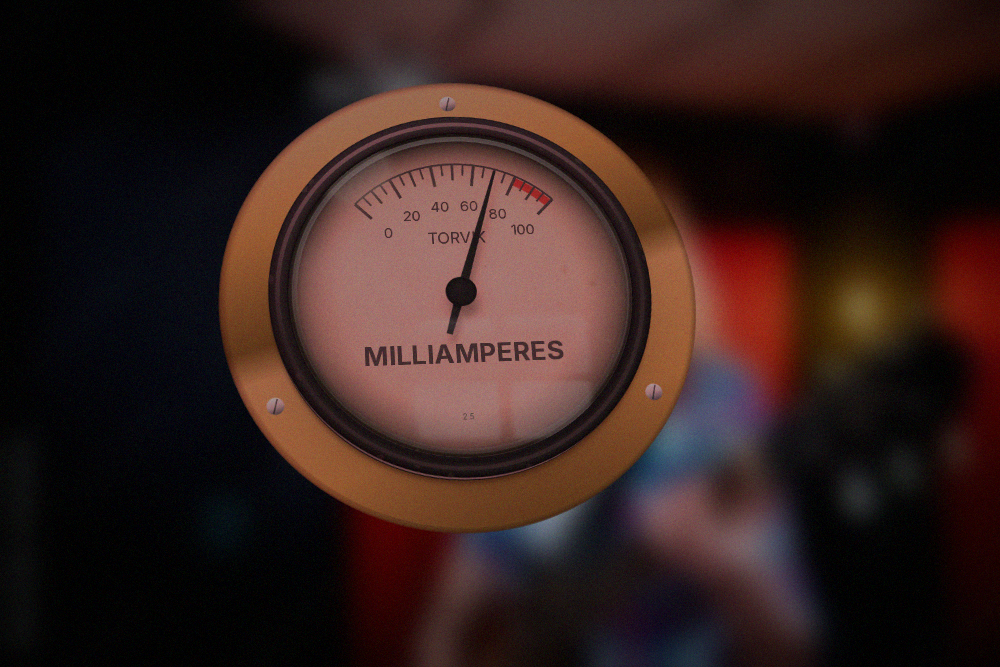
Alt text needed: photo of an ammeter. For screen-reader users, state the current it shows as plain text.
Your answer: 70 mA
